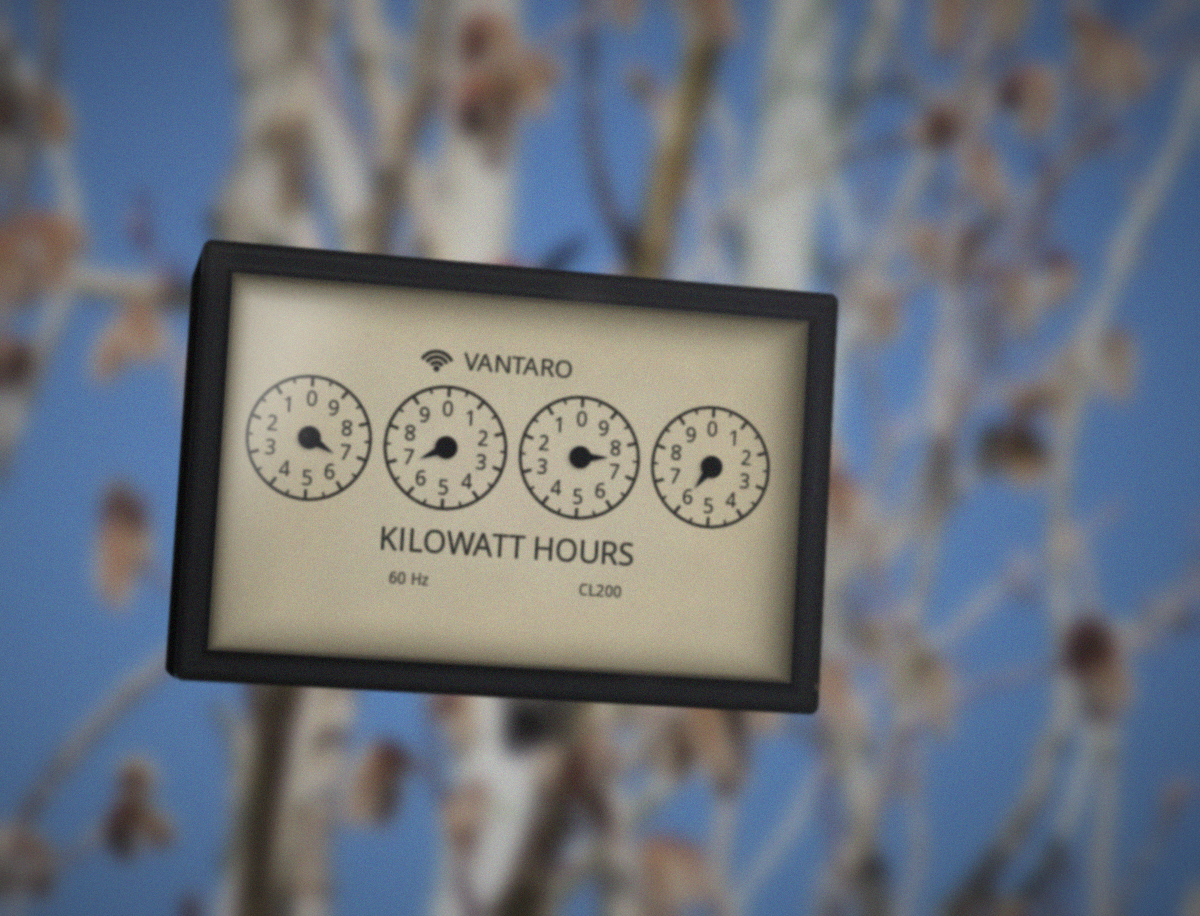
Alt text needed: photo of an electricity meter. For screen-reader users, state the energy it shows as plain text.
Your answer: 6676 kWh
